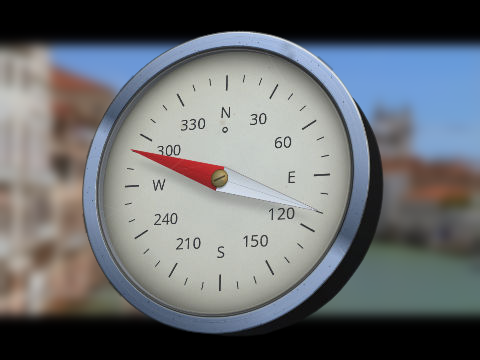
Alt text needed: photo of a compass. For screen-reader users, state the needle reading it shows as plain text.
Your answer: 290 °
